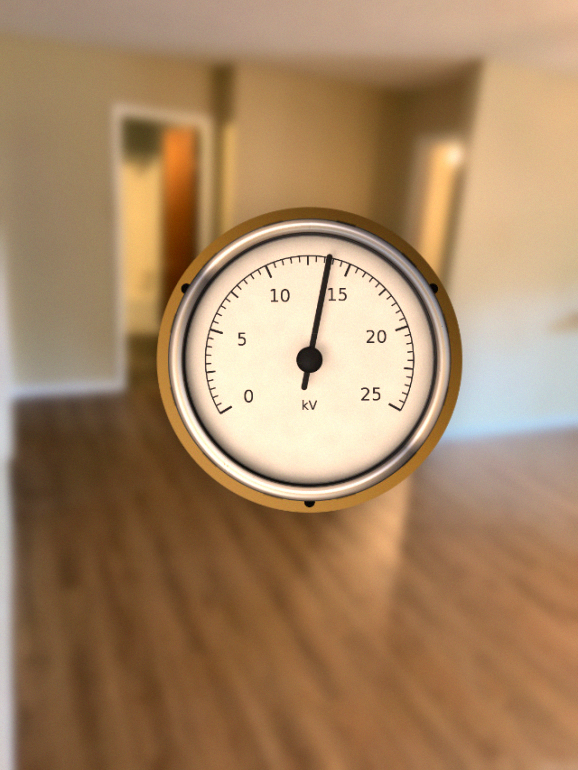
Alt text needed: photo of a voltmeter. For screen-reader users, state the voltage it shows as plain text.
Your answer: 13.75 kV
